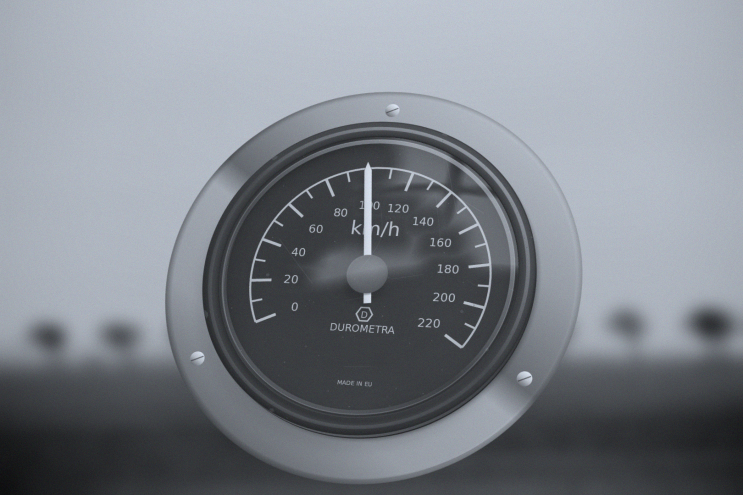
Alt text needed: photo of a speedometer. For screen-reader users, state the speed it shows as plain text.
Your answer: 100 km/h
